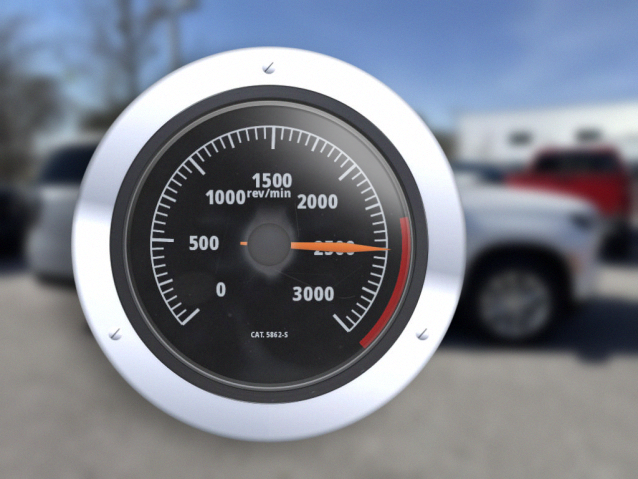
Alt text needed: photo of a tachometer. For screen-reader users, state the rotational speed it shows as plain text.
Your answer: 2500 rpm
